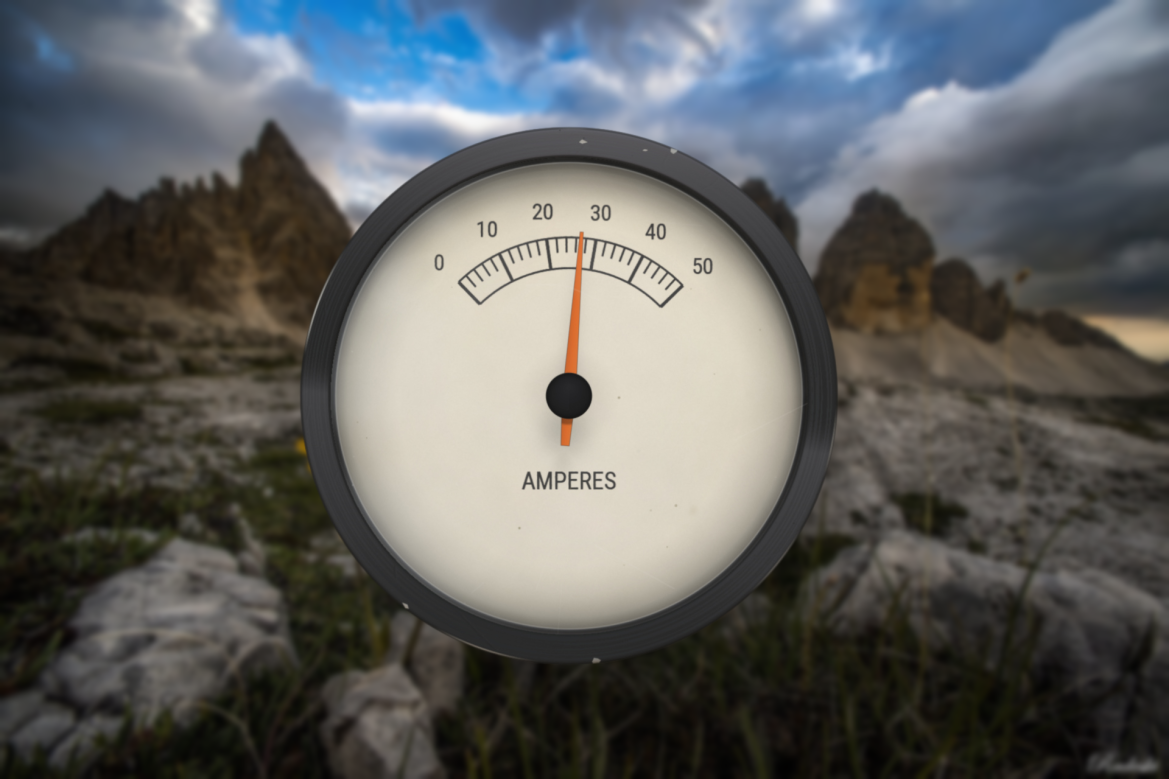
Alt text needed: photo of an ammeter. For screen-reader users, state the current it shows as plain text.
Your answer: 27 A
